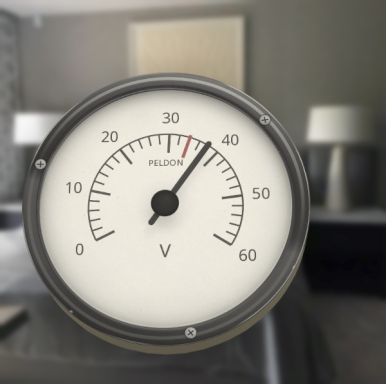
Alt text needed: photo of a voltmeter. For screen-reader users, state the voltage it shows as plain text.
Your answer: 38 V
